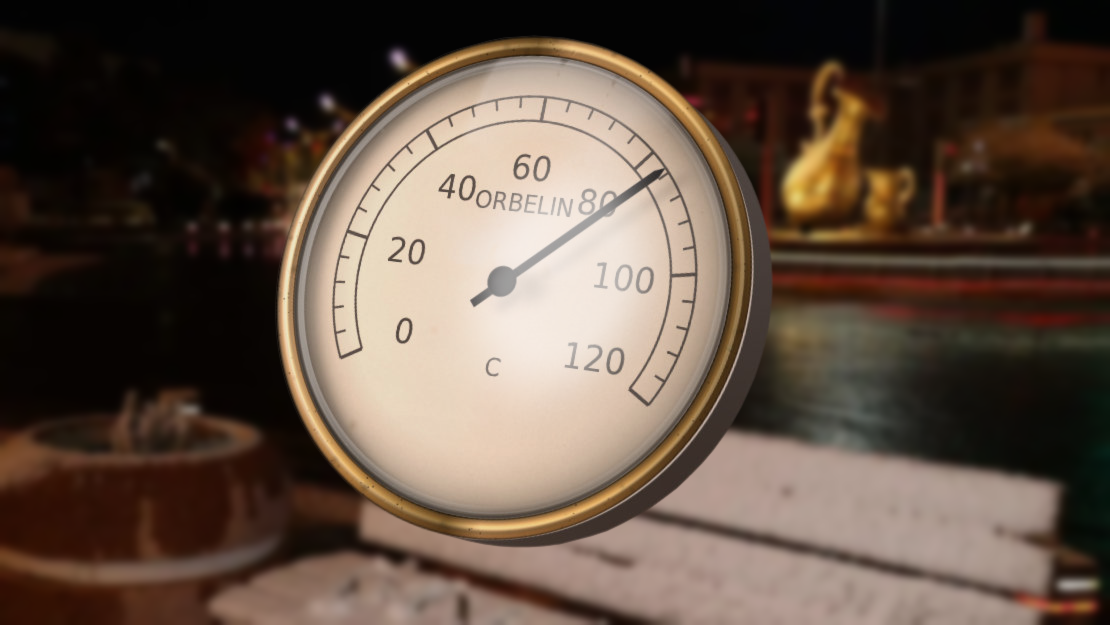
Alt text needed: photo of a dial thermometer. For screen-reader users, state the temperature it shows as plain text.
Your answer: 84 °C
